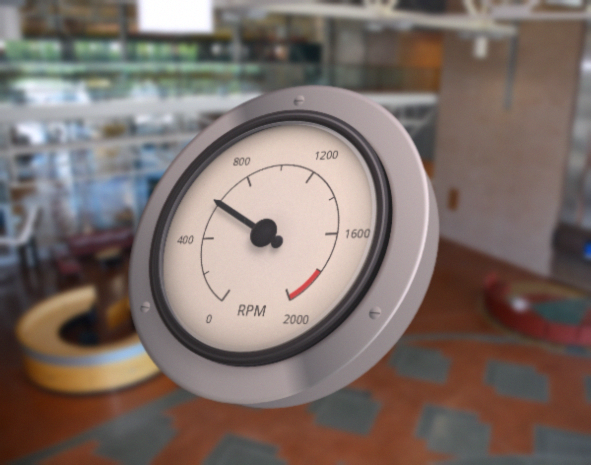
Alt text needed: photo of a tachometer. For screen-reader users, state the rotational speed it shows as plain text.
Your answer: 600 rpm
